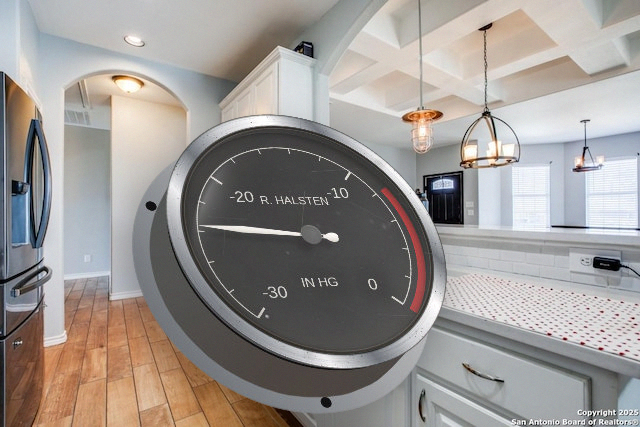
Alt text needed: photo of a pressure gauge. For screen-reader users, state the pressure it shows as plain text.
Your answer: -24 inHg
